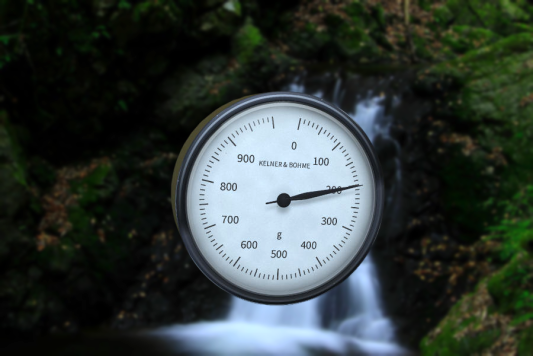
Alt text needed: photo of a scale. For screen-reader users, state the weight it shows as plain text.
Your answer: 200 g
